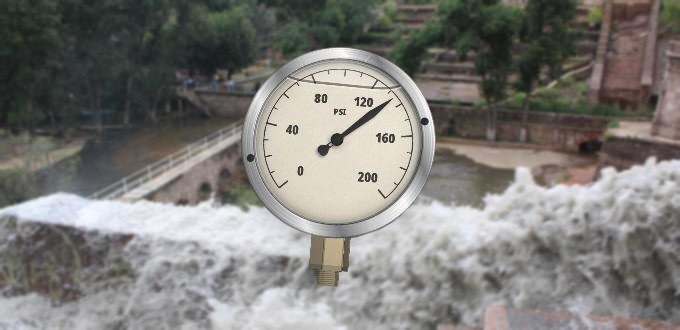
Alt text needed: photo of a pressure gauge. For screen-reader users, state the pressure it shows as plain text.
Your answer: 135 psi
